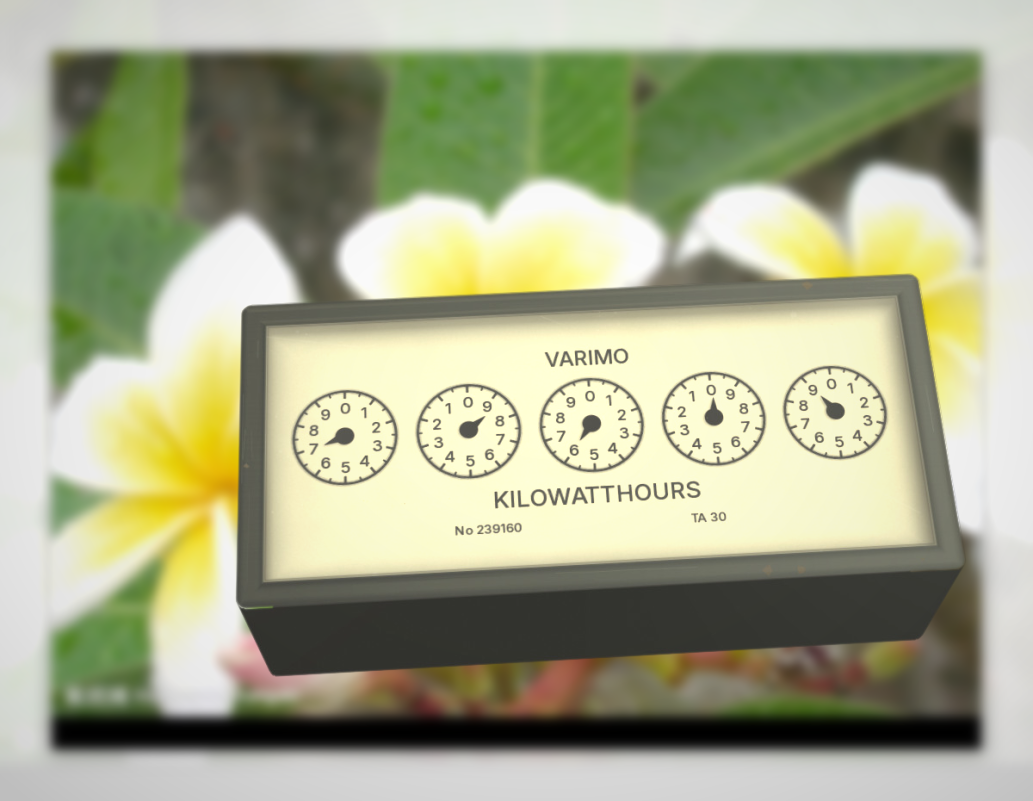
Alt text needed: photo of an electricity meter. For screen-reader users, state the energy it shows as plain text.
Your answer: 68599 kWh
